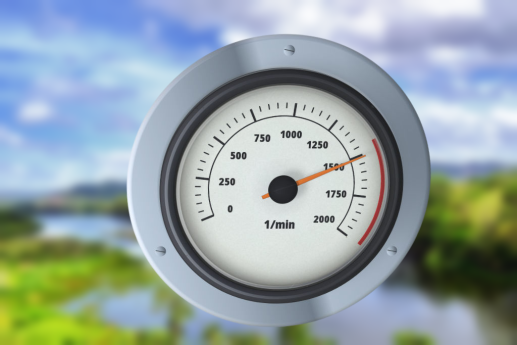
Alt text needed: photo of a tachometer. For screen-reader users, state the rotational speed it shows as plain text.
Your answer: 1500 rpm
